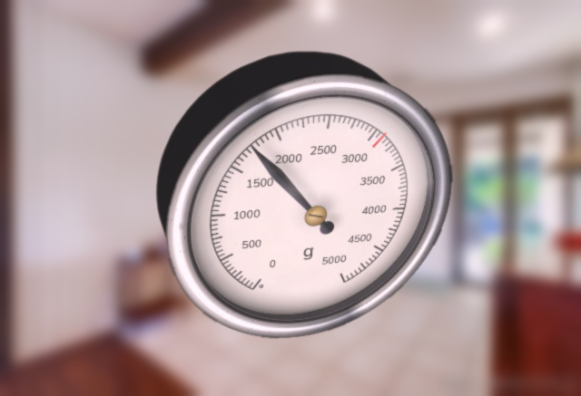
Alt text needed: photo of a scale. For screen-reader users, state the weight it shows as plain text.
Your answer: 1750 g
